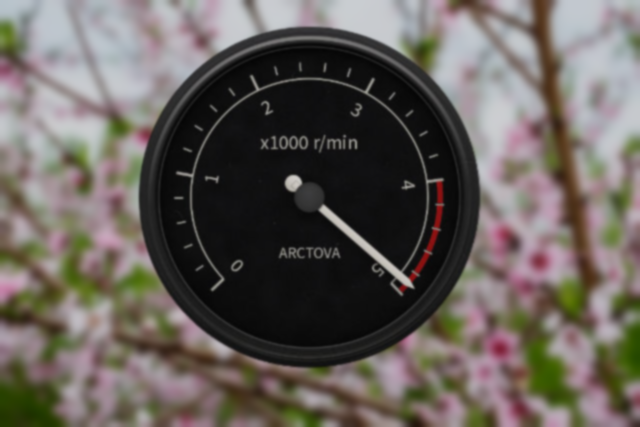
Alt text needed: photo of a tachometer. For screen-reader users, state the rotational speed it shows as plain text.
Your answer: 4900 rpm
